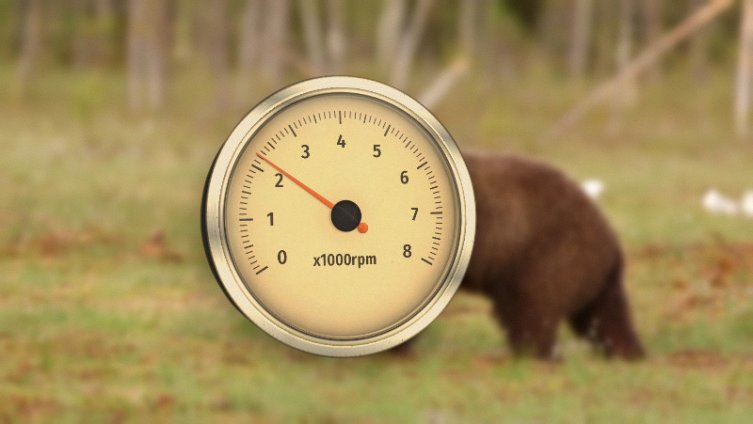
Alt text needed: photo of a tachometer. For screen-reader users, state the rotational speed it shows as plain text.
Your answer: 2200 rpm
